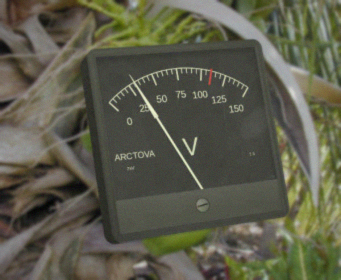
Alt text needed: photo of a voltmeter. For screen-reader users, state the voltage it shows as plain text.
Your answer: 30 V
